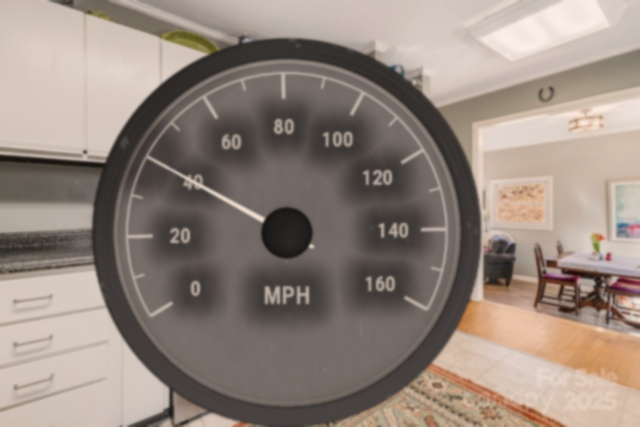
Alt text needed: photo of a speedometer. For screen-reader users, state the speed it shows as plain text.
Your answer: 40 mph
